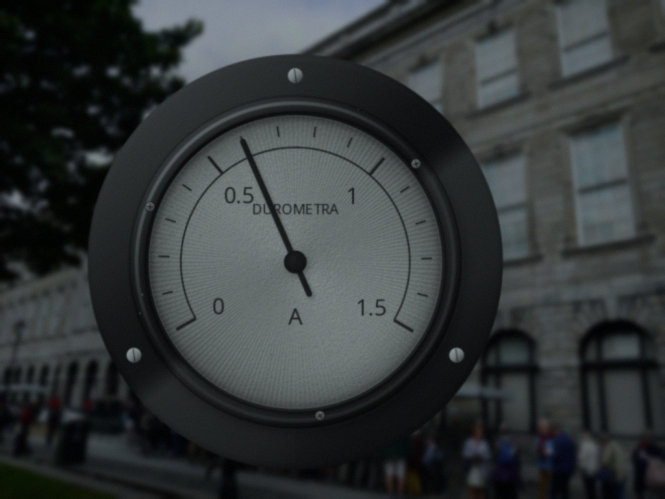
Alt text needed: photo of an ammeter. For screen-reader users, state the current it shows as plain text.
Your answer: 0.6 A
